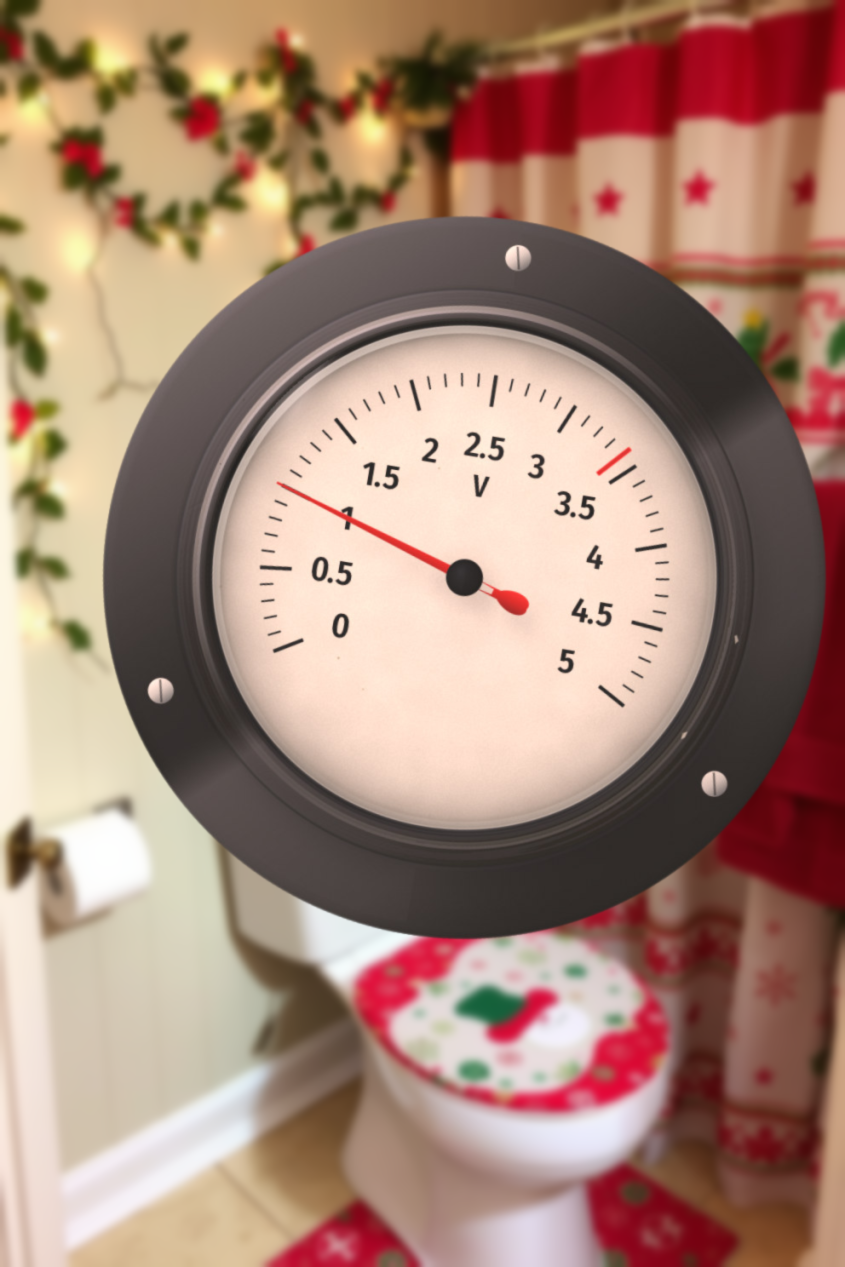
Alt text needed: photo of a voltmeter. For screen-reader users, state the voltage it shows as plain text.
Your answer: 1 V
